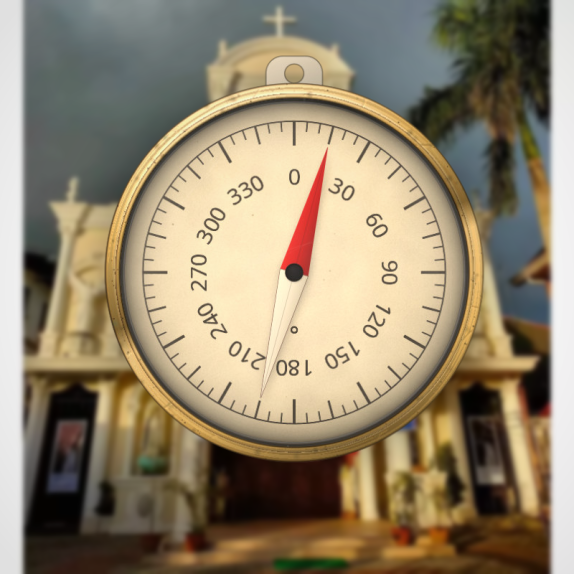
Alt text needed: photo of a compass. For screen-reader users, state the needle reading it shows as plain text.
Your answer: 15 °
